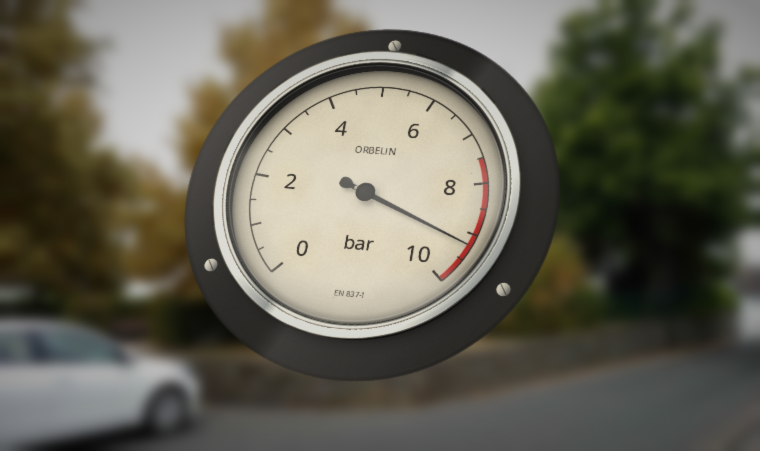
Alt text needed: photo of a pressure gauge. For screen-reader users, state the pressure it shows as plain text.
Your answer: 9.25 bar
